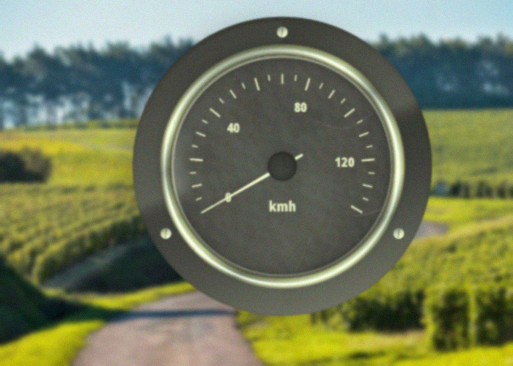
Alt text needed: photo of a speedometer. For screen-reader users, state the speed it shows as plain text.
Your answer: 0 km/h
